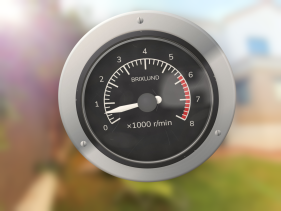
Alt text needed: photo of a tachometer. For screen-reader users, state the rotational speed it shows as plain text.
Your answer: 600 rpm
